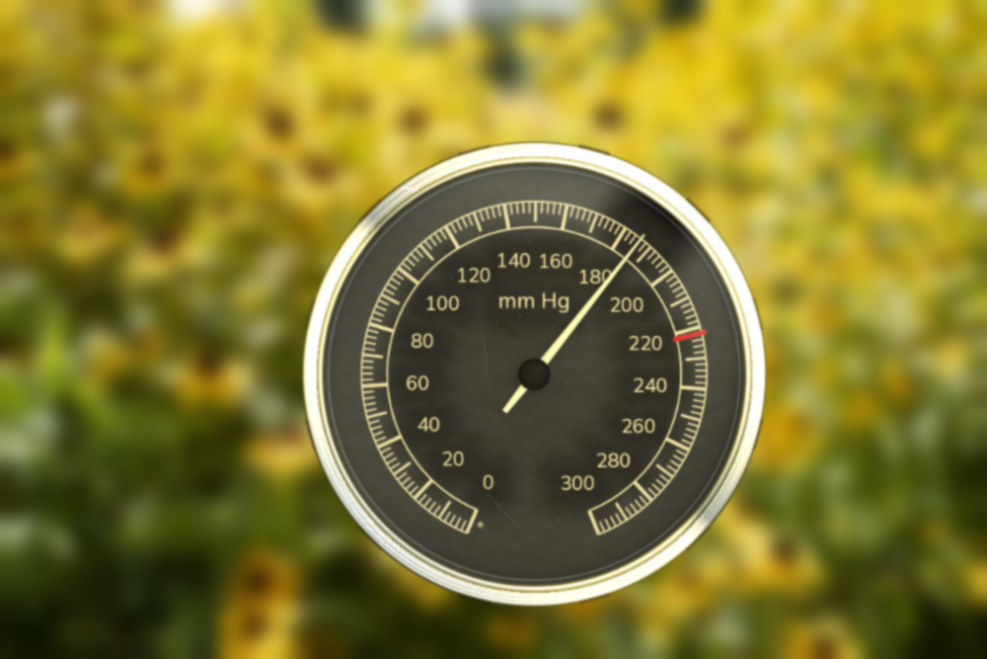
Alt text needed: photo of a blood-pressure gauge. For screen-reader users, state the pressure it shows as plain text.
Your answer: 186 mmHg
